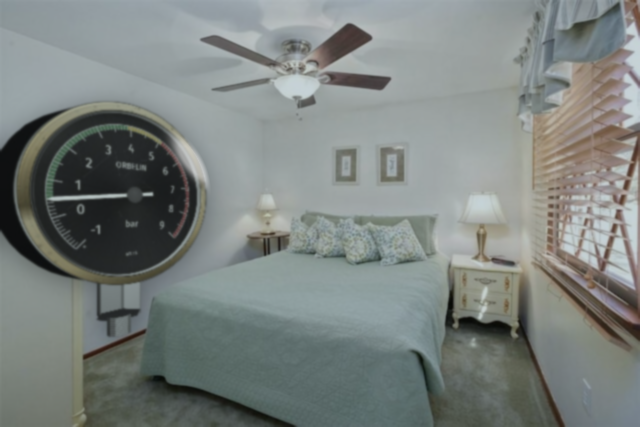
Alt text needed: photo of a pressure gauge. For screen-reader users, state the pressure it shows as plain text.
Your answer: 0.5 bar
